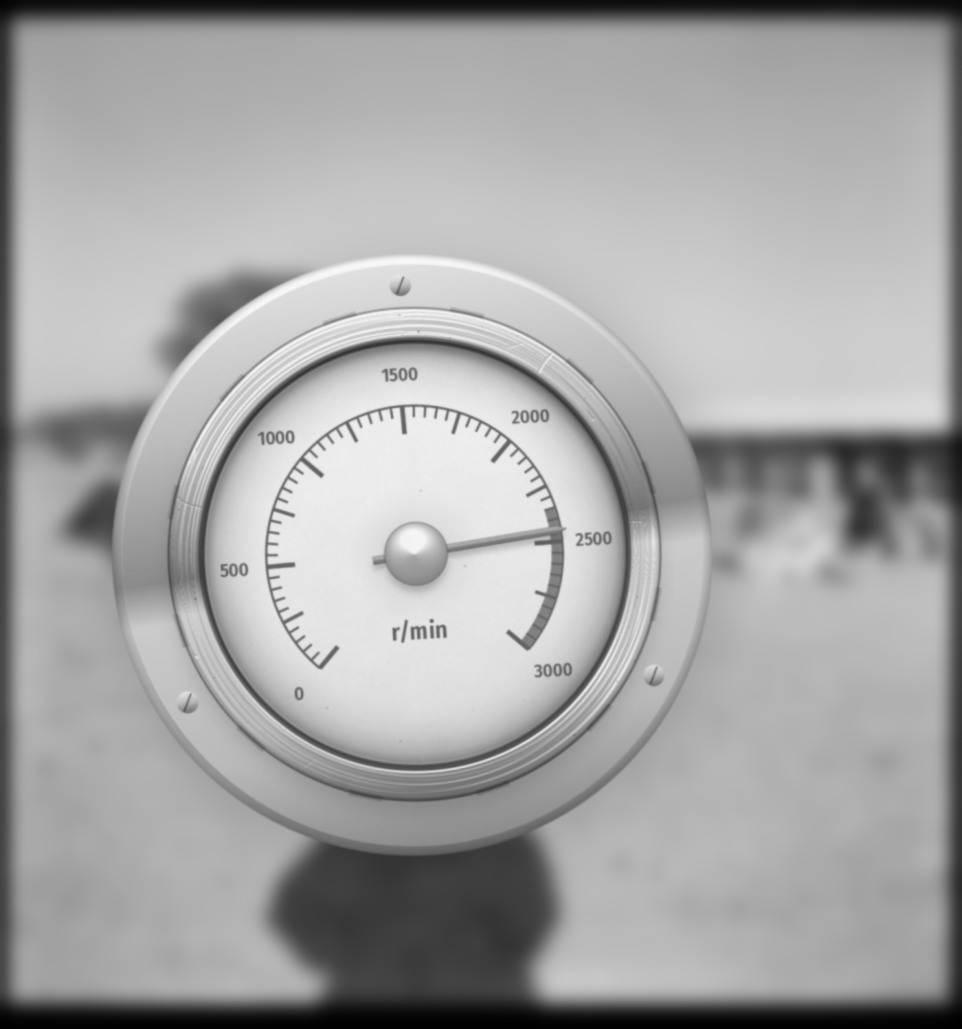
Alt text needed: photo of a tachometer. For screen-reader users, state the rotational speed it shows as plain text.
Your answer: 2450 rpm
